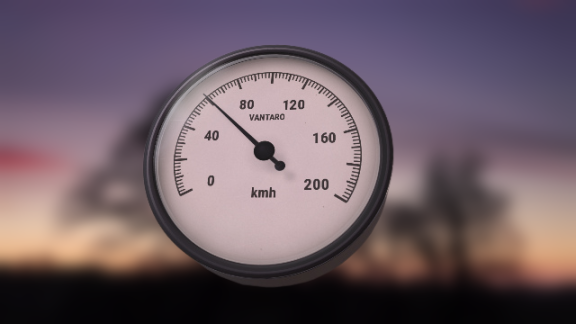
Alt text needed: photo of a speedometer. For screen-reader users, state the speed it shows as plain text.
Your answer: 60 km/h
